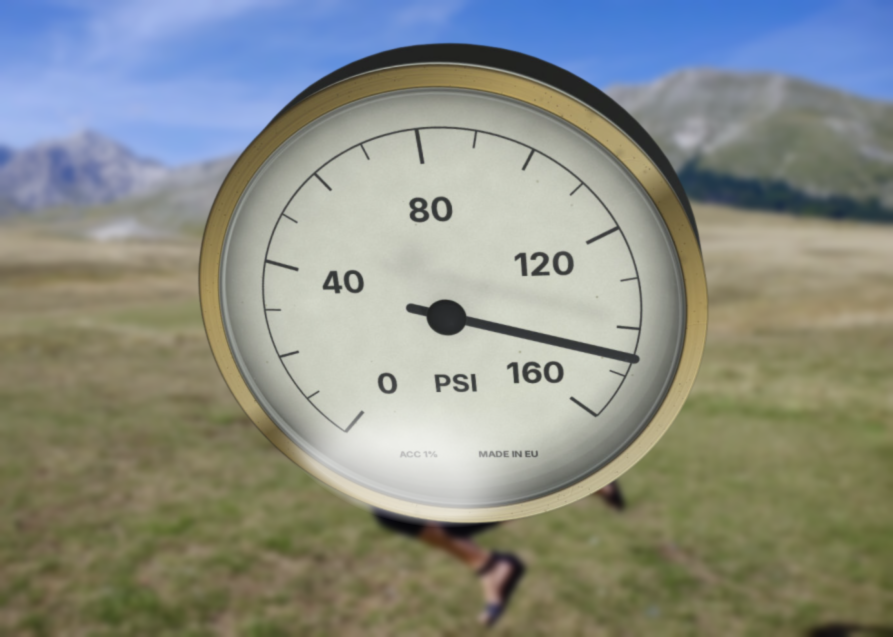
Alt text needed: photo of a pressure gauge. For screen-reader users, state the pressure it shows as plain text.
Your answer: 145 psi
